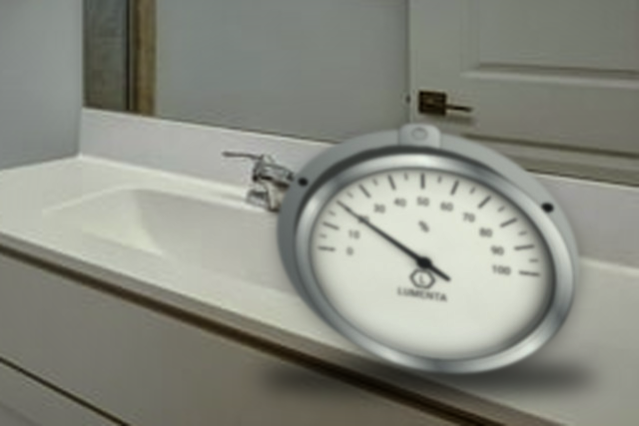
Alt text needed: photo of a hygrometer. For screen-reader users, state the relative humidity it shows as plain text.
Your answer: 20 %
